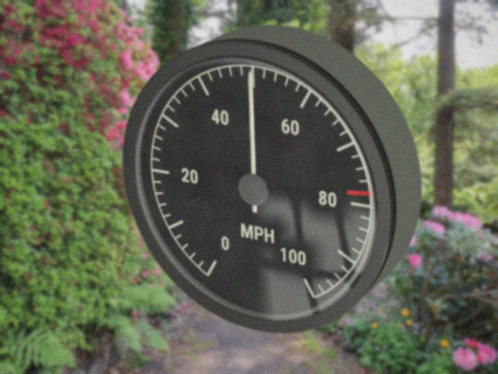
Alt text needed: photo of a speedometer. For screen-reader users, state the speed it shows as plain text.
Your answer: 50 mph
